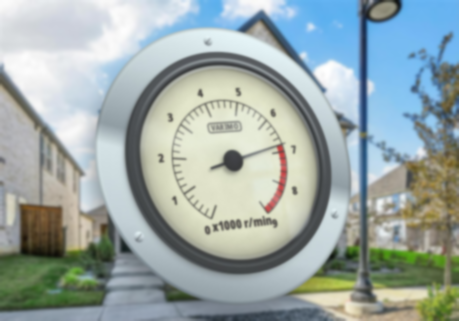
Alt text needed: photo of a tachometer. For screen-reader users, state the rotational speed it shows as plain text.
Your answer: 6800 rpm
